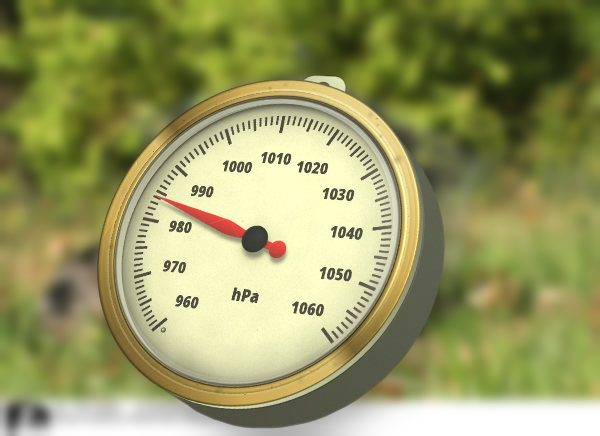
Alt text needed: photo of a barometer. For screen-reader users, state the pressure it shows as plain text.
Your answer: 984 hPa
